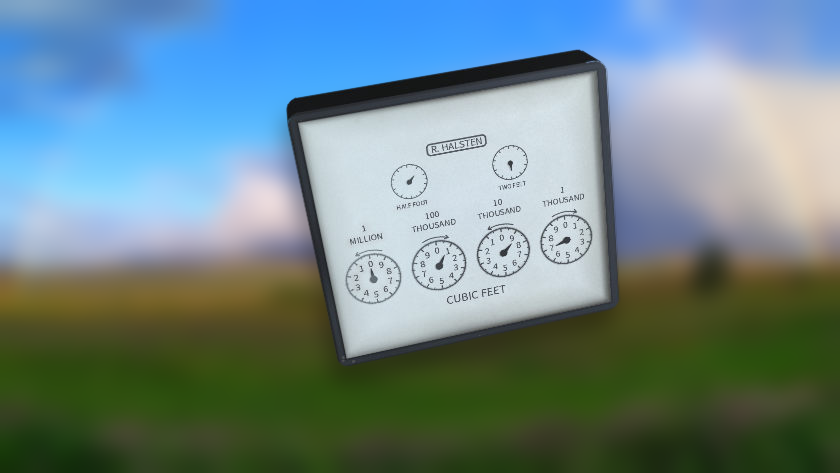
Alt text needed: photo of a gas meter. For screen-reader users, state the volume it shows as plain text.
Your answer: 8700 ft³
